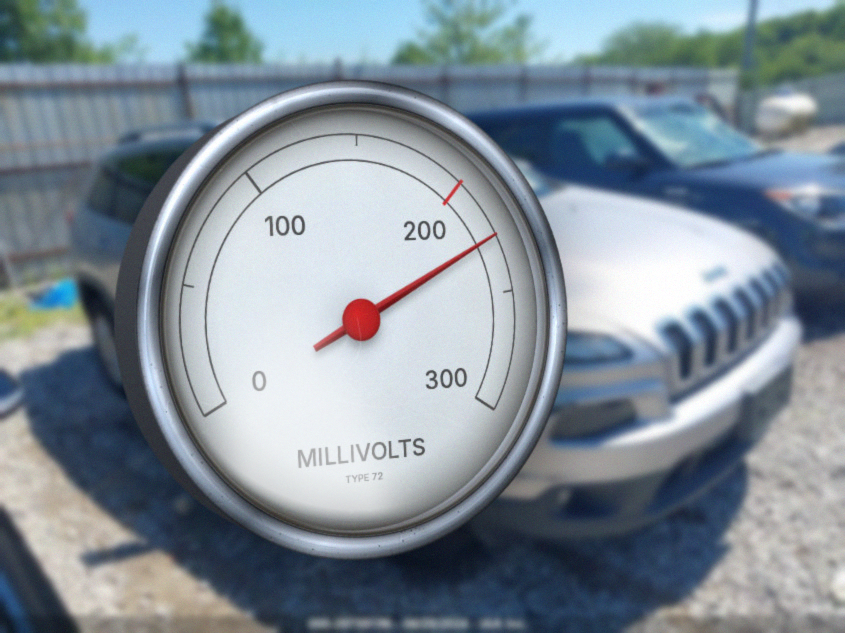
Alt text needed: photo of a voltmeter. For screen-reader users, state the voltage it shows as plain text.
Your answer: 225 mV
